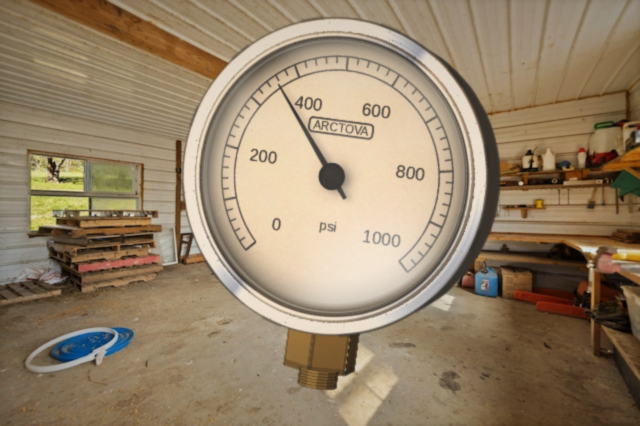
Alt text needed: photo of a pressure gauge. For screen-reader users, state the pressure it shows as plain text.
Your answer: 360 psi
